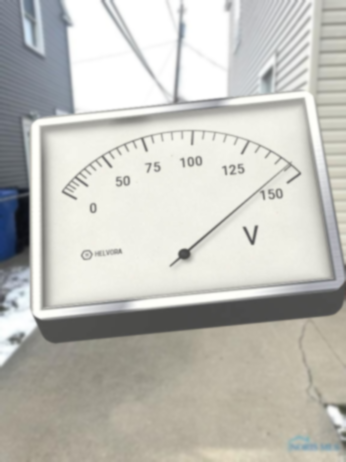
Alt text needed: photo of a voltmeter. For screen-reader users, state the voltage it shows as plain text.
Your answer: 145 V
